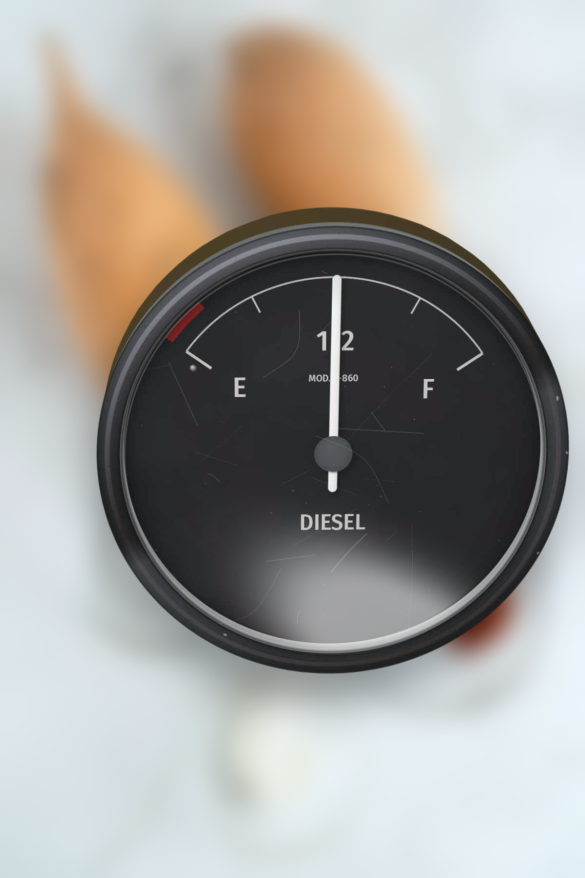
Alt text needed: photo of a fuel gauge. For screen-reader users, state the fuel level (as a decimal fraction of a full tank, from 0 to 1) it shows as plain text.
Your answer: 0.5
